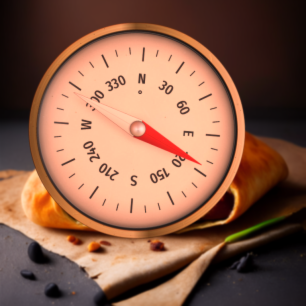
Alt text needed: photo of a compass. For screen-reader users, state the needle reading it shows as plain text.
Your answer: 115 °
